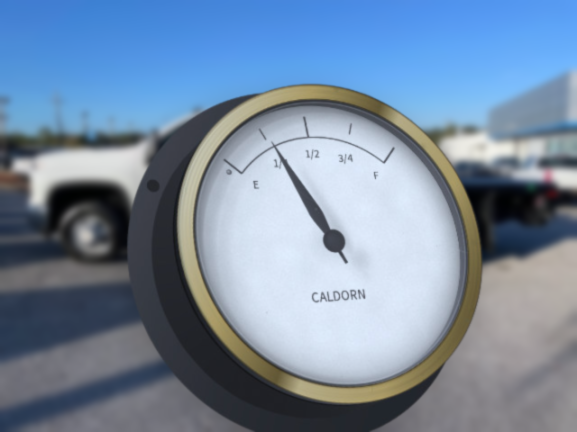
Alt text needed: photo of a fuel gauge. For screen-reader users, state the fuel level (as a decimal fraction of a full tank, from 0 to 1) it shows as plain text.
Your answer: 0.25
